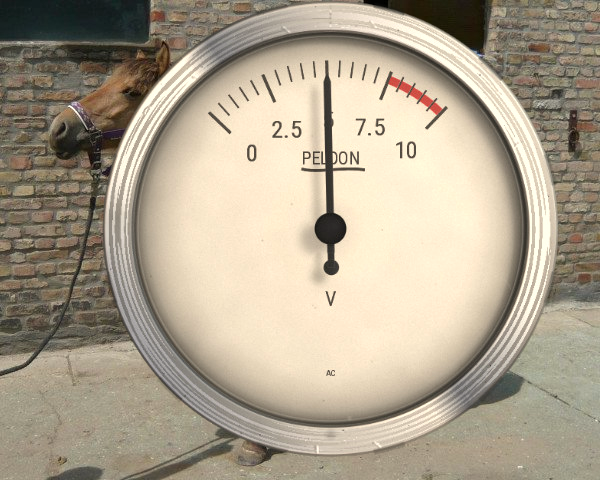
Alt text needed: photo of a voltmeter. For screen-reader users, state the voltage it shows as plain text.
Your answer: 5 V
